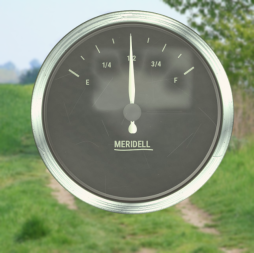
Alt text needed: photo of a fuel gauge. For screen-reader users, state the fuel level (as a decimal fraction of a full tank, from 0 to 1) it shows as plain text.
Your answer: 0.5
